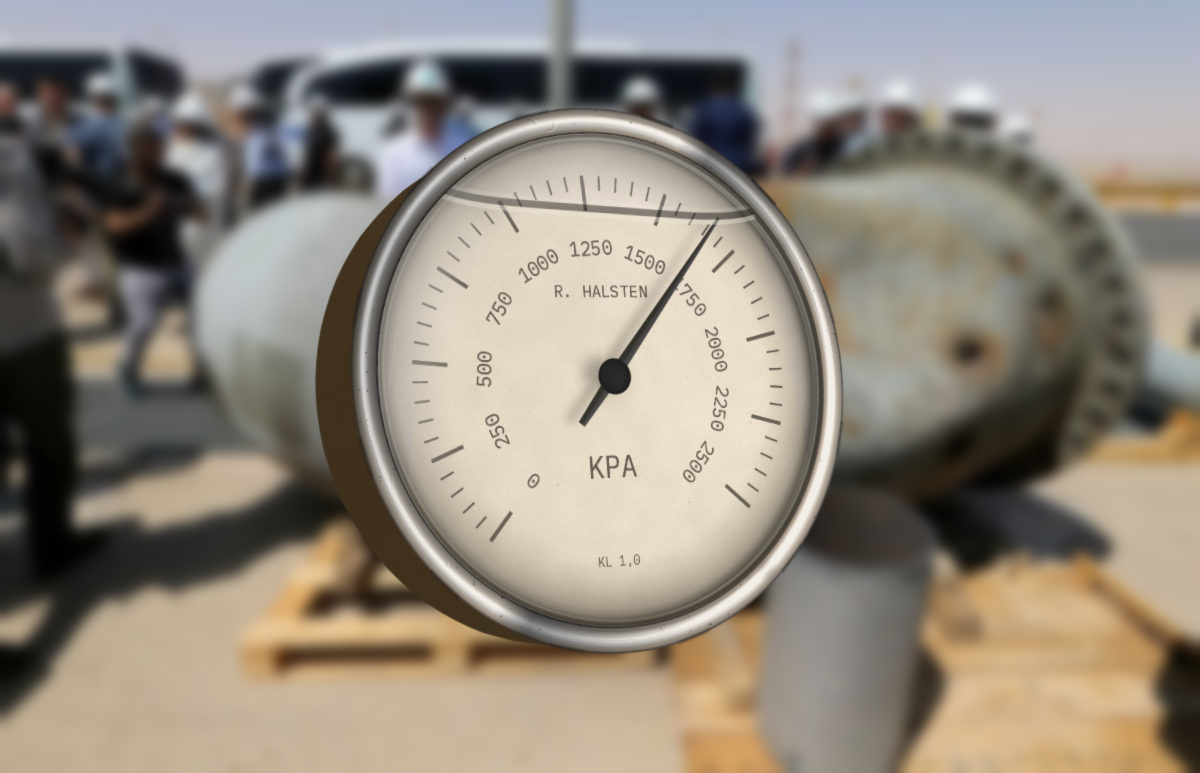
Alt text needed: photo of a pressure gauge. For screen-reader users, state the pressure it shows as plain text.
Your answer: 1650 kPa
